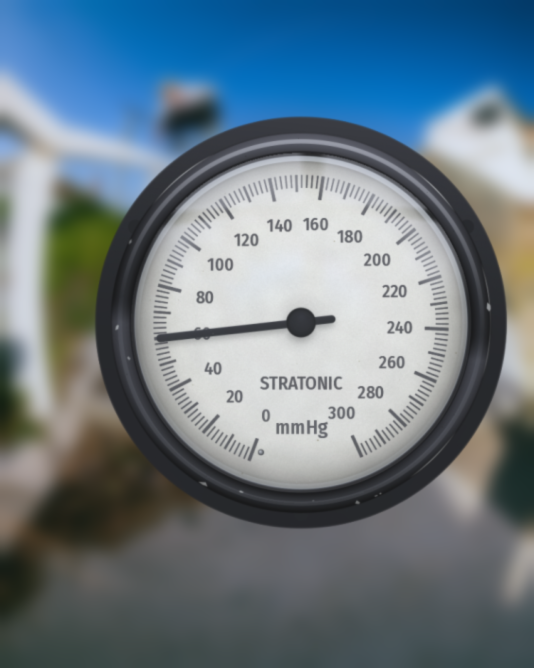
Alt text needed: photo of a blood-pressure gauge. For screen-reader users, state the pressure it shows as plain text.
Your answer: 60 mmHg
